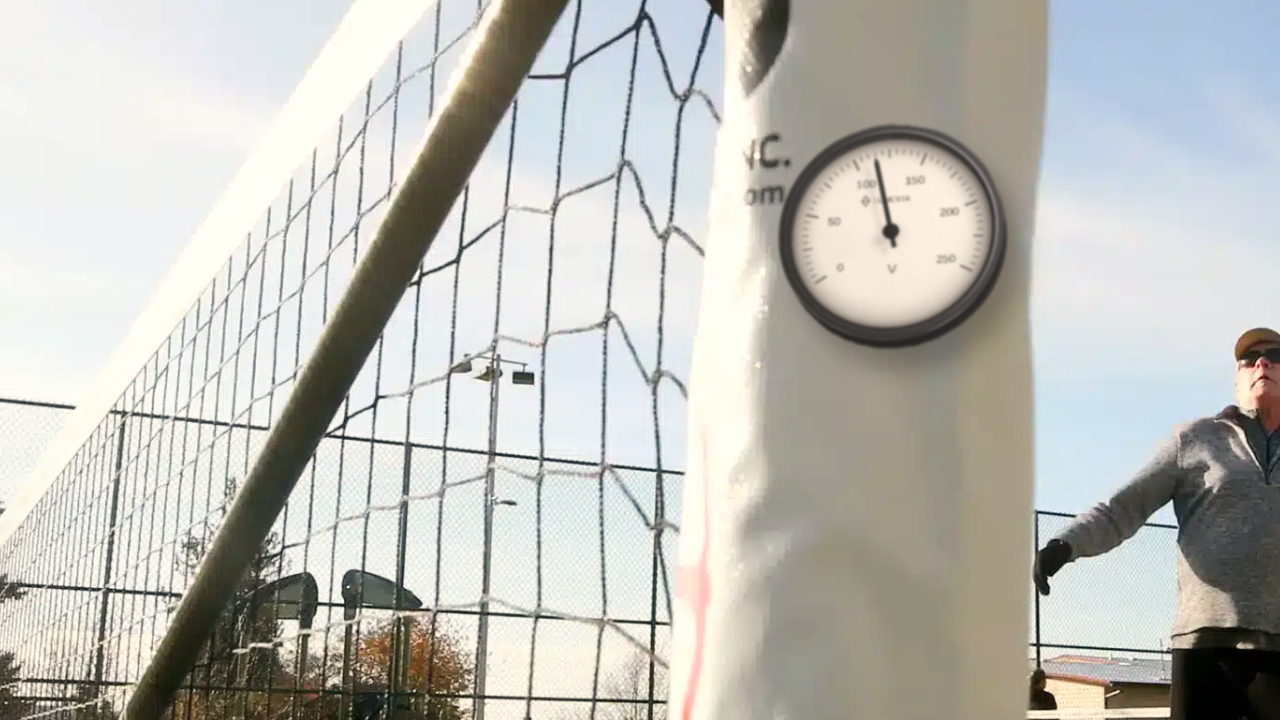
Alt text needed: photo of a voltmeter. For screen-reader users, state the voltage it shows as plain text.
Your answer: 115 V
